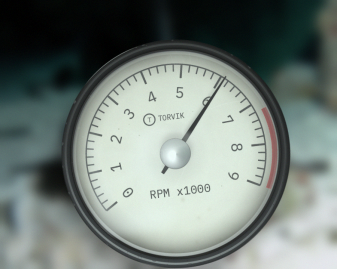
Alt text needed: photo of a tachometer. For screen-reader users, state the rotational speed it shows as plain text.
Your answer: 6100 rpm
